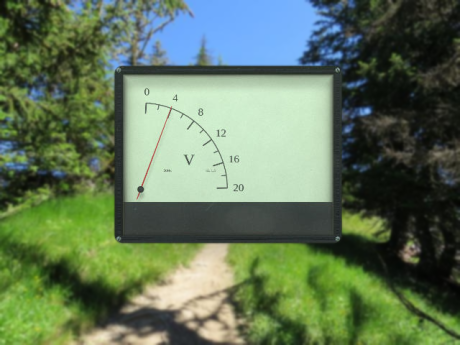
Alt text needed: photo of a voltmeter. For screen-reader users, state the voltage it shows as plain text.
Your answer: 4 V
